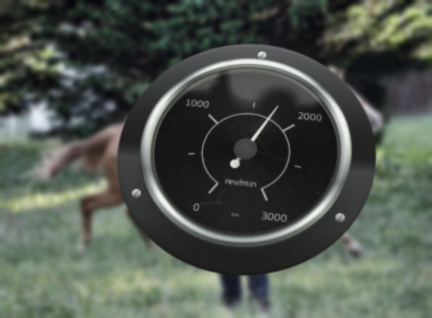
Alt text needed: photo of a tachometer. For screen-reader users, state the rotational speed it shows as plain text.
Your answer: 1750 rpm
